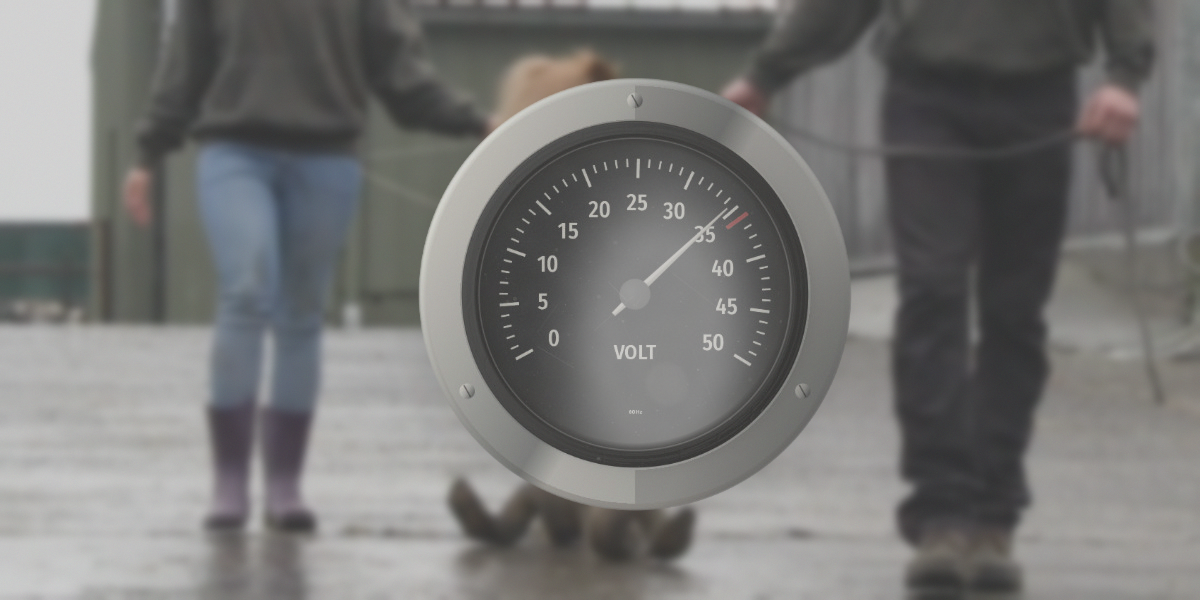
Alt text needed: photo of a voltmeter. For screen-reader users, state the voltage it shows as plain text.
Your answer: 34.5 V
